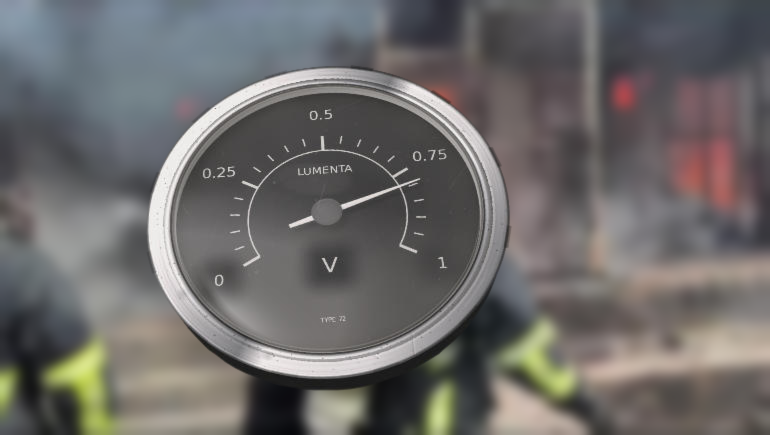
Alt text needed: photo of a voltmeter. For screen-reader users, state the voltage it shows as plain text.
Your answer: 0.8 V
